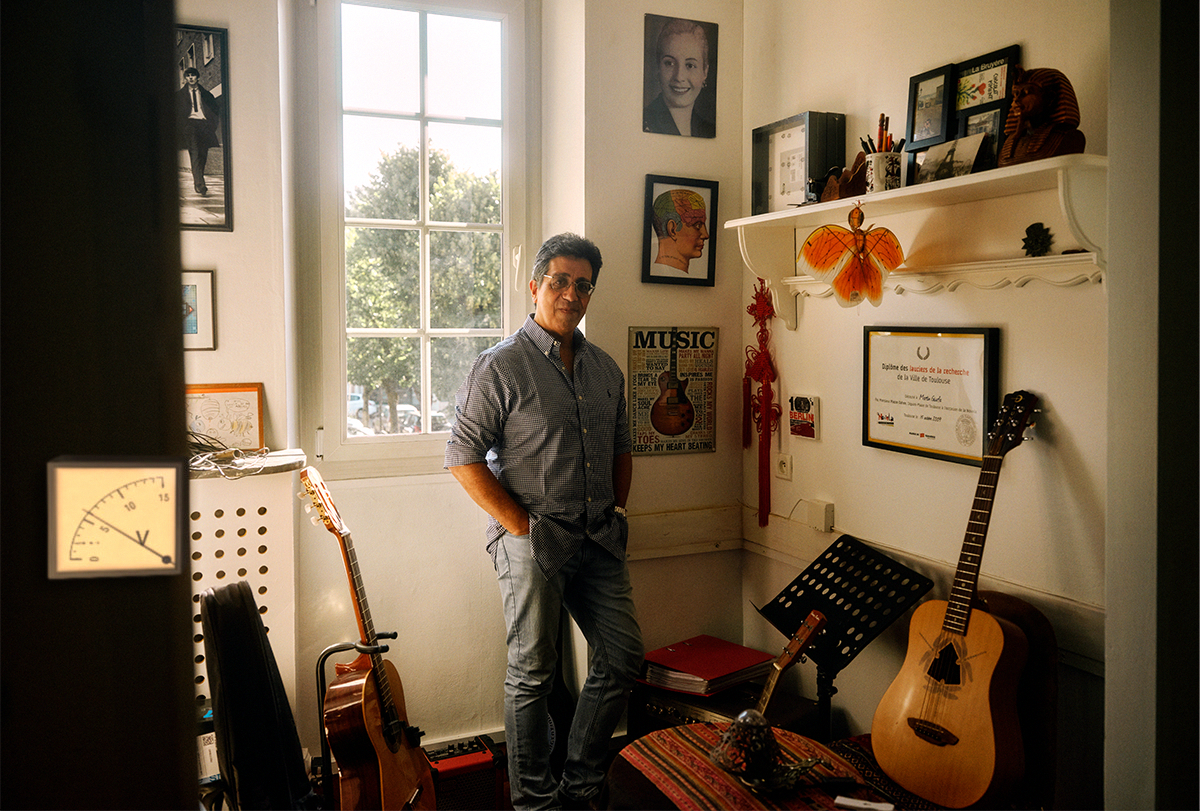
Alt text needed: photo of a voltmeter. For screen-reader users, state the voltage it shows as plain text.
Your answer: 6 V
